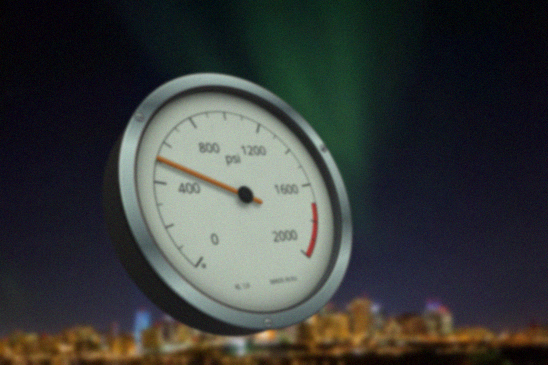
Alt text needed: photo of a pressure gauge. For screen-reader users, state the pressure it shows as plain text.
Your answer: 500 psi
